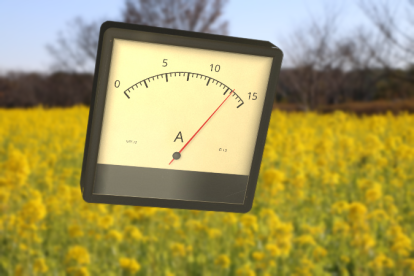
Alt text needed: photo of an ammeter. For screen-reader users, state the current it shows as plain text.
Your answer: 13 A
